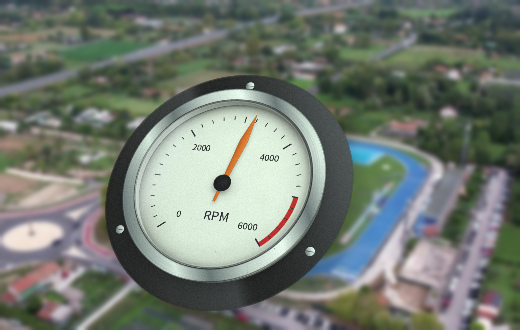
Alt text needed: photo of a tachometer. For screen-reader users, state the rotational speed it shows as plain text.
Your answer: 3200 rpm
